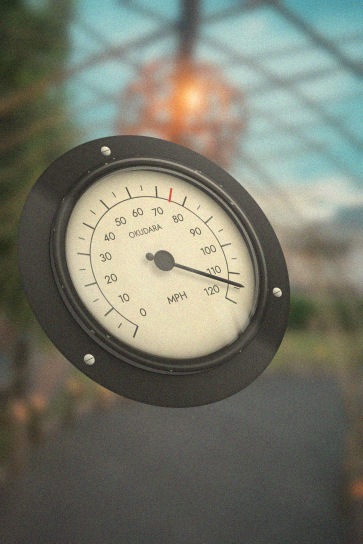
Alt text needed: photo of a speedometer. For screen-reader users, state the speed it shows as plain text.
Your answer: 115 mph
